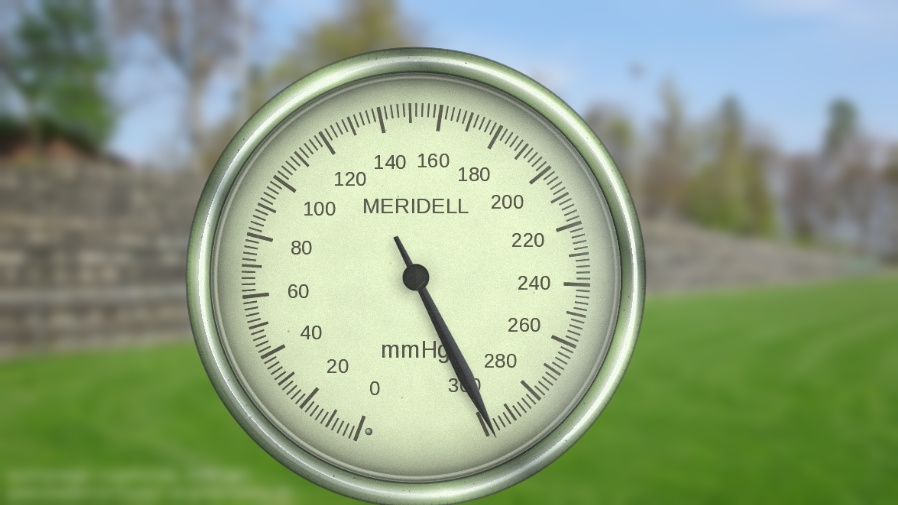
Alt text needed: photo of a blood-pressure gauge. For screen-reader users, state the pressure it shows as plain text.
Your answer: 298 mmHg
